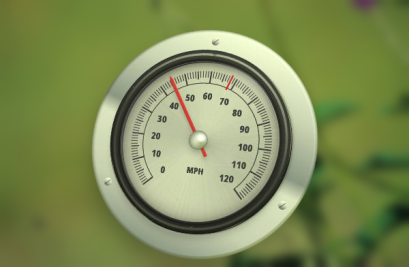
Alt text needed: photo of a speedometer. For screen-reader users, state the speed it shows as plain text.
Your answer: 45 mph
